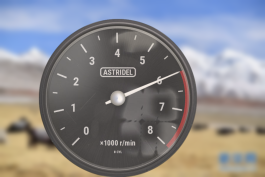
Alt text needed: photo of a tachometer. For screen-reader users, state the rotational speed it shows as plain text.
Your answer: 6000 rpm
